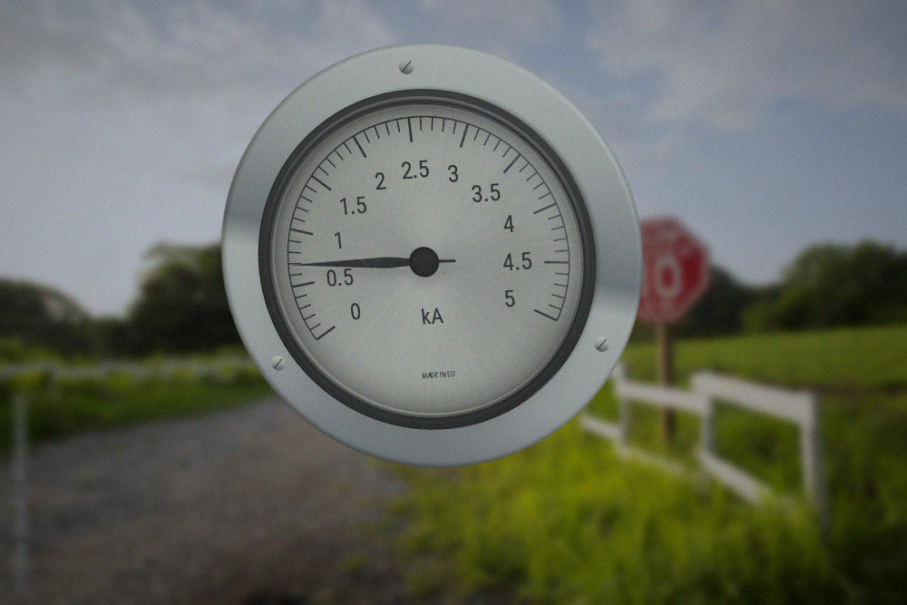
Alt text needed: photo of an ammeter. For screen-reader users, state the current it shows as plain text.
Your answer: 0.7 kA
